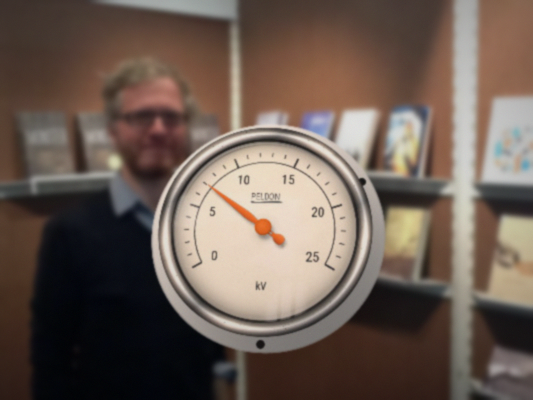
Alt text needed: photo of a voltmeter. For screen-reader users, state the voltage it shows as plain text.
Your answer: 7 kV
